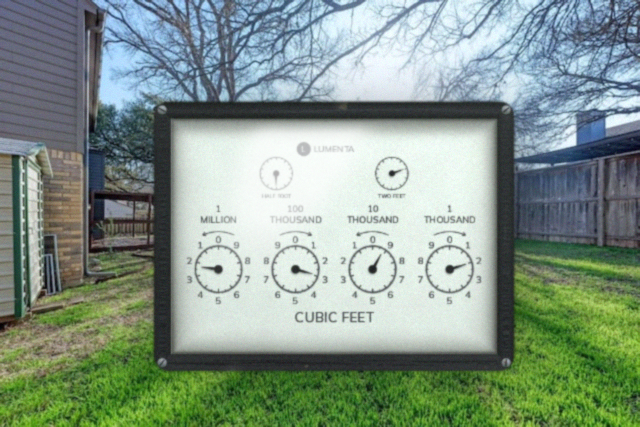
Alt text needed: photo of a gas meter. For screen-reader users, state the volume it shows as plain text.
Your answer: 229200 ft³
